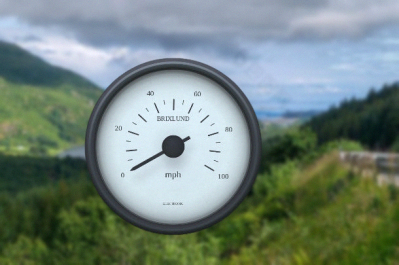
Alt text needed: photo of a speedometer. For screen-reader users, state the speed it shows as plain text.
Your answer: 0 mph
